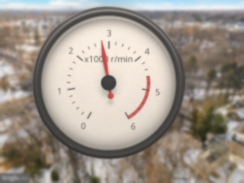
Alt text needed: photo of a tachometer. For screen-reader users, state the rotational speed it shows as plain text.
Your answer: 2800 rpm
